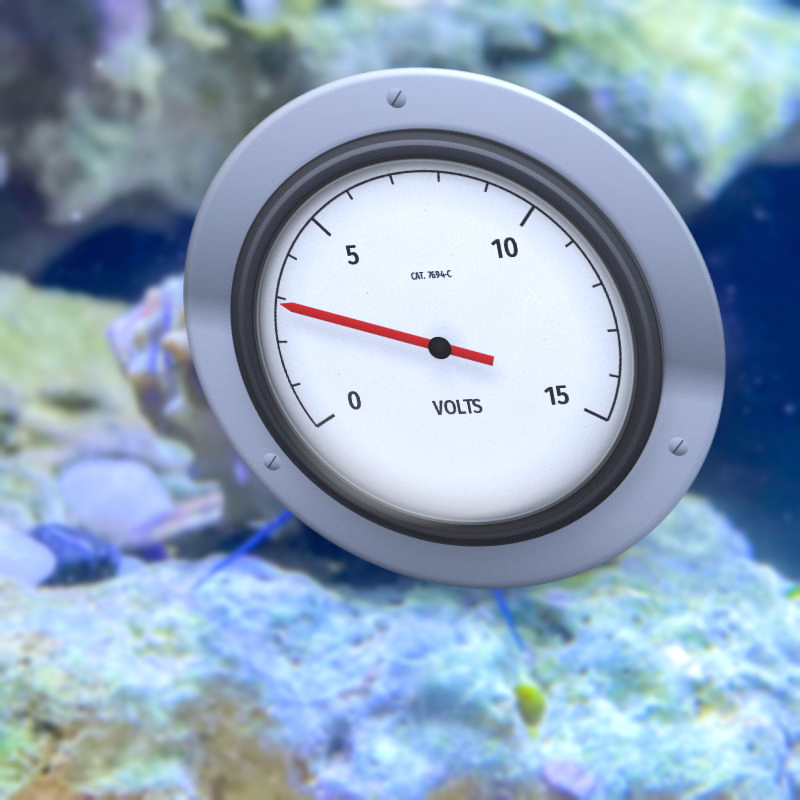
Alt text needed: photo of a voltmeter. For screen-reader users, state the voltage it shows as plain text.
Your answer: 3 V
